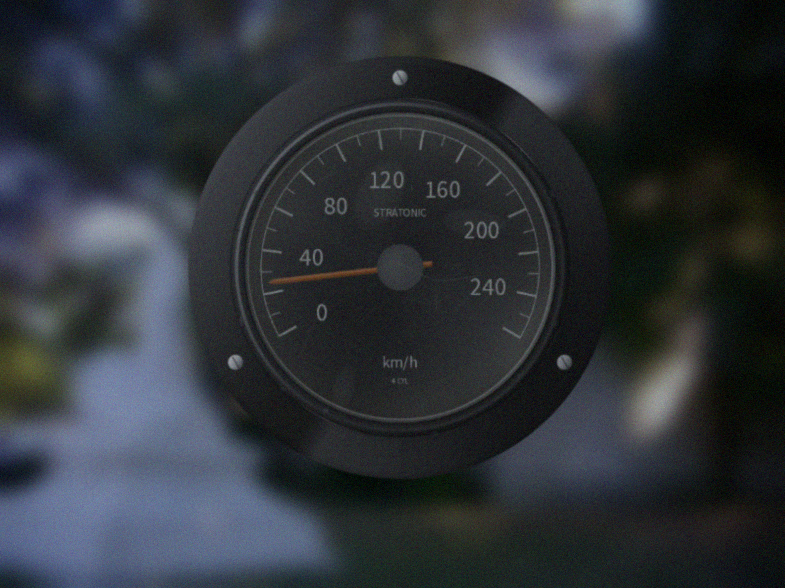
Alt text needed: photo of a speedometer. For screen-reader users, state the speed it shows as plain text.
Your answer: 25 km/h
